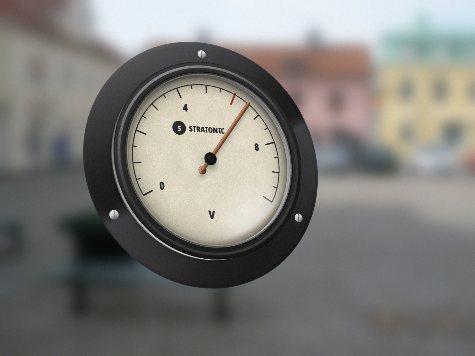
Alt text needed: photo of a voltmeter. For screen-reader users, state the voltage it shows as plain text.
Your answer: 6.5 V
